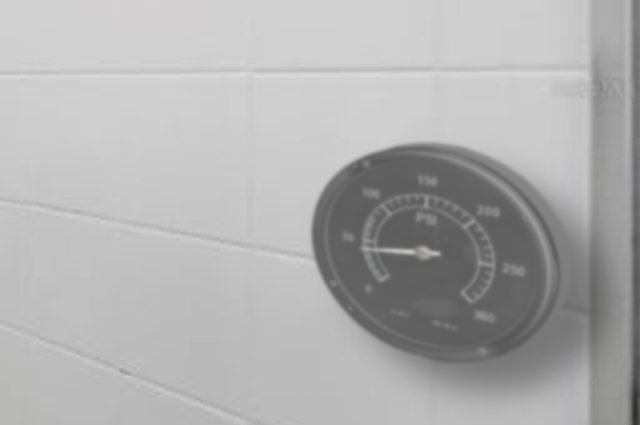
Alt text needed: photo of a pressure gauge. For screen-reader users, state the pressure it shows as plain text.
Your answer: 40 psi
